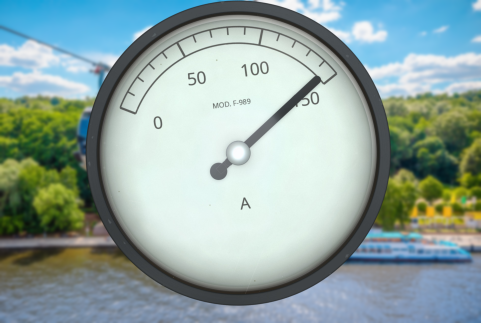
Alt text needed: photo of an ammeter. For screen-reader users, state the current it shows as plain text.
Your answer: 145 A
